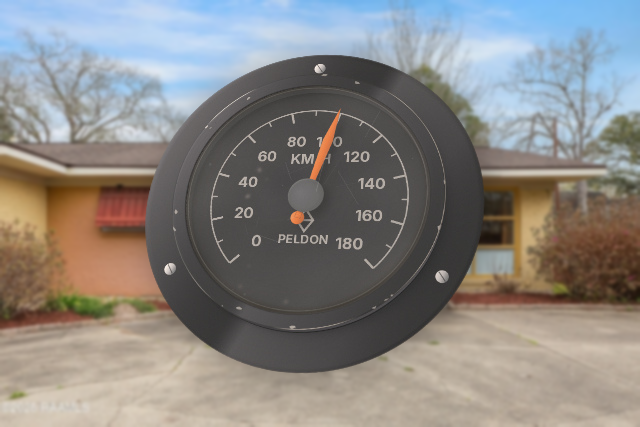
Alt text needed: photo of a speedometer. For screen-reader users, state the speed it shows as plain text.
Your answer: 100 km/h
